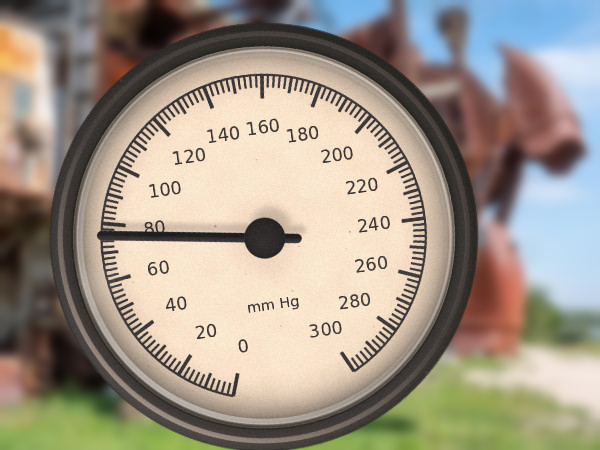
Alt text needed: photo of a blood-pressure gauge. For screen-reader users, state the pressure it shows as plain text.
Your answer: 76 mmHg
